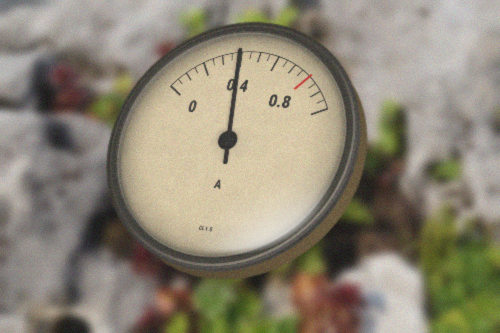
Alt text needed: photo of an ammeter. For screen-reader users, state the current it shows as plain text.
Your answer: 0.4 A
